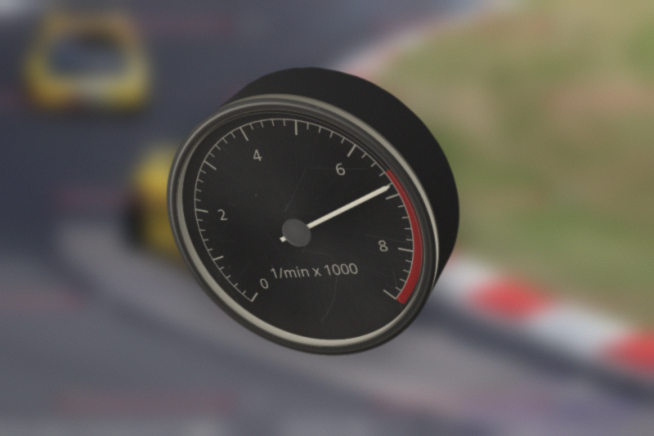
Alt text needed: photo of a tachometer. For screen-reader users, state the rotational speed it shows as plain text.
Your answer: 6800 rpm
